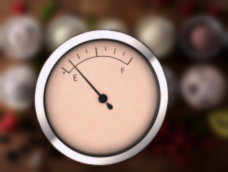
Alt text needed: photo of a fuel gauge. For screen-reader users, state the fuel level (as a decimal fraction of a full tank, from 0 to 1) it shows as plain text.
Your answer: 0.125
